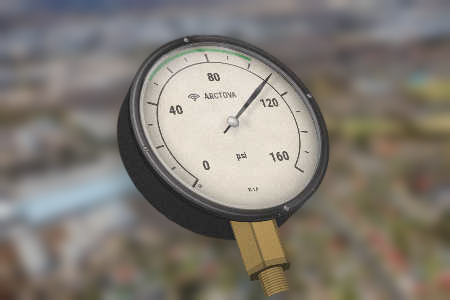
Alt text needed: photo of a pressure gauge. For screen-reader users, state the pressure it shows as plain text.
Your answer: 110 psi
